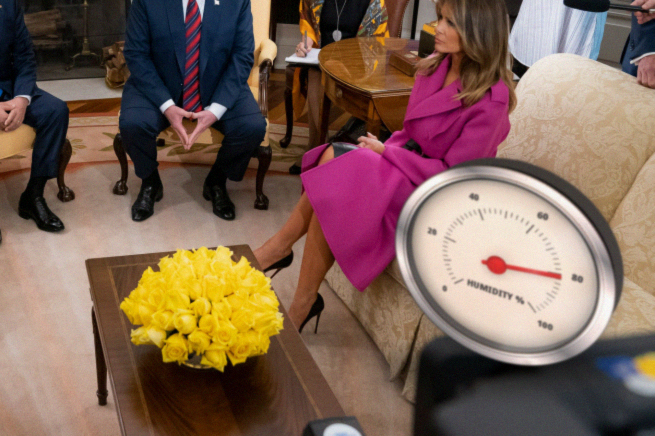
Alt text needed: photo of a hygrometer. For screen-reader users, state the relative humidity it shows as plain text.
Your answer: 80 %
